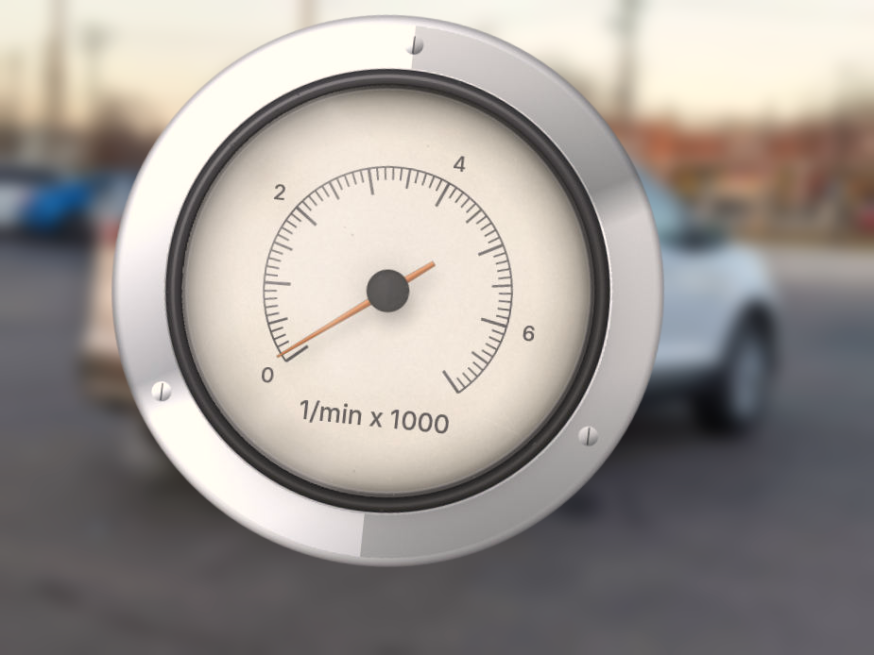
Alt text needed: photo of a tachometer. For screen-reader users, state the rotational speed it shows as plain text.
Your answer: 100 rpm
